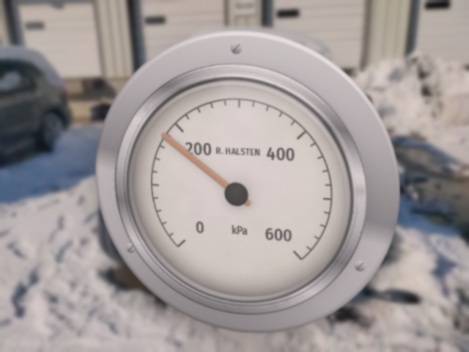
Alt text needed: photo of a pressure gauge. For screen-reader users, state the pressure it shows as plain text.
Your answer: 180 kPa
